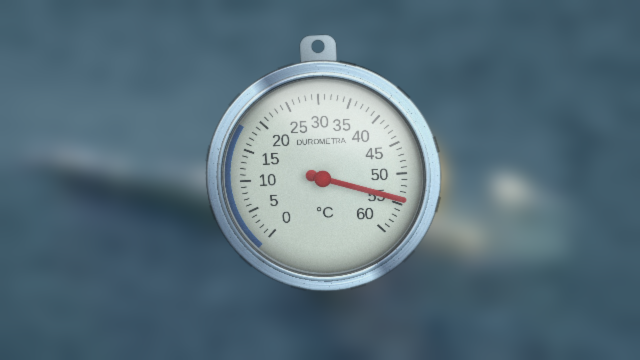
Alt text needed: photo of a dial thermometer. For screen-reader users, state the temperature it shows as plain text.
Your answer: 54 °C
